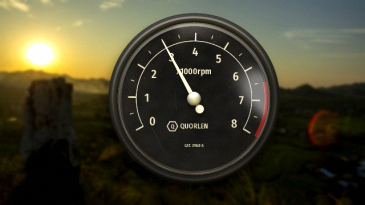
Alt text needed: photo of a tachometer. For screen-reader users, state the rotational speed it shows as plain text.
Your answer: 3000 rpm
